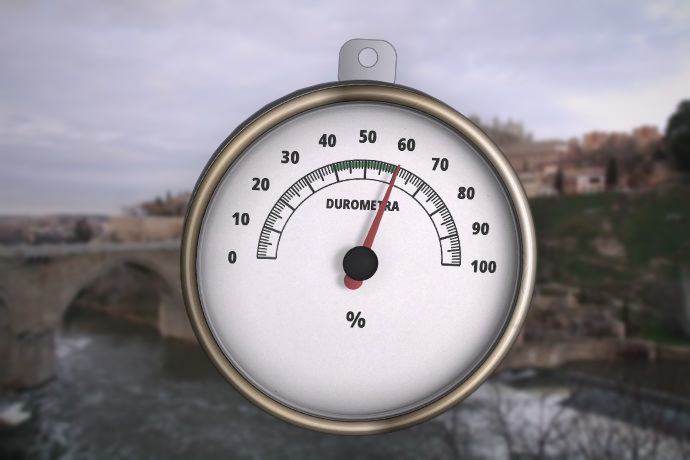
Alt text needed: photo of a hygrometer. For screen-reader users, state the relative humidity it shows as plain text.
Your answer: 60 %
